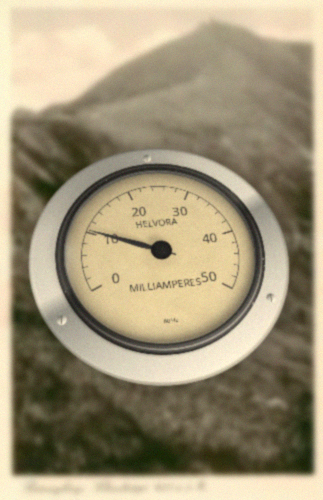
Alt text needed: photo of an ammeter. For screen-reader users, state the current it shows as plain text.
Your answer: 10 mA
